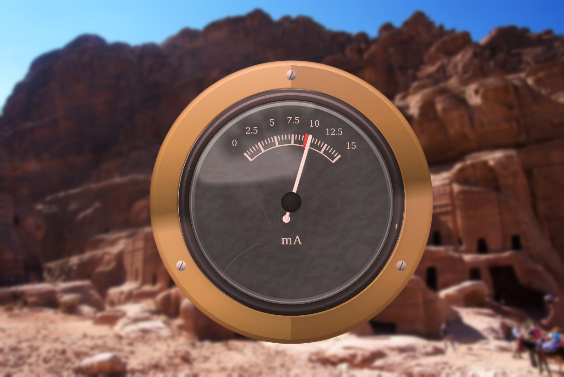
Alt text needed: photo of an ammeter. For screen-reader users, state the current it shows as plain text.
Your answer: 10 mA
